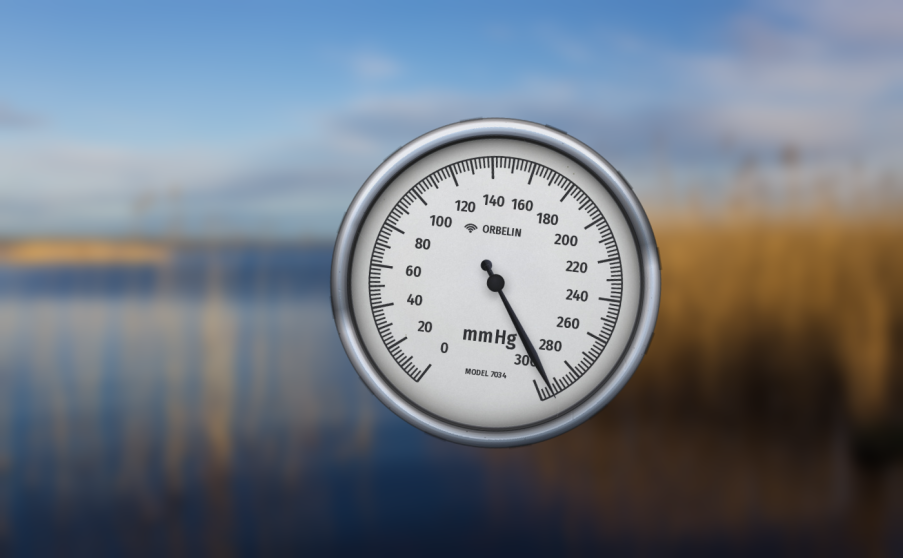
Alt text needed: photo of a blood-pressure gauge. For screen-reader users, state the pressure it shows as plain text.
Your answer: 294 mmHg
